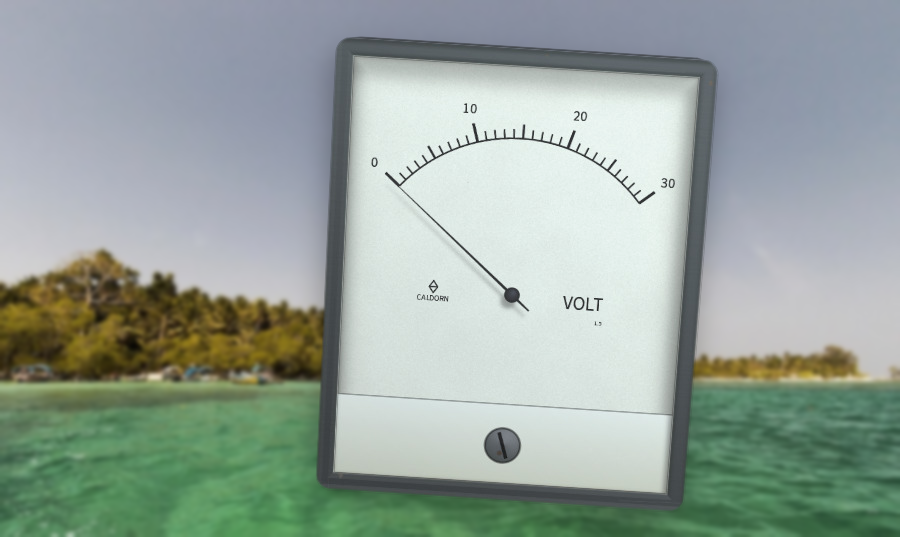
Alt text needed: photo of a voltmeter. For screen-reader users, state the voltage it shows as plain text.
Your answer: 0 V
